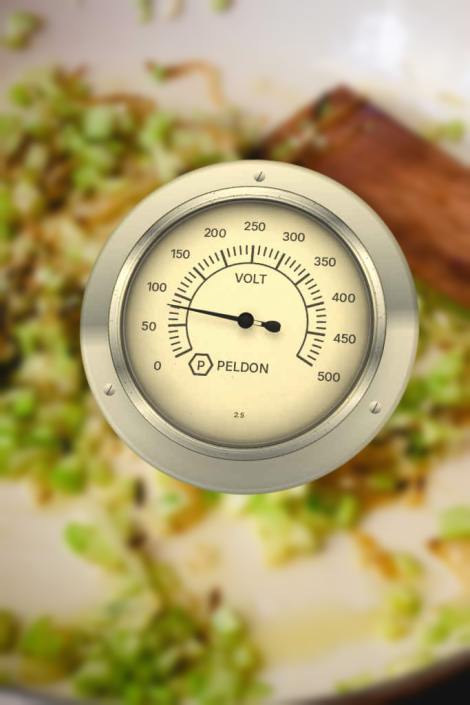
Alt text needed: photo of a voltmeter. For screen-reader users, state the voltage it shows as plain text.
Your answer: 80 V
